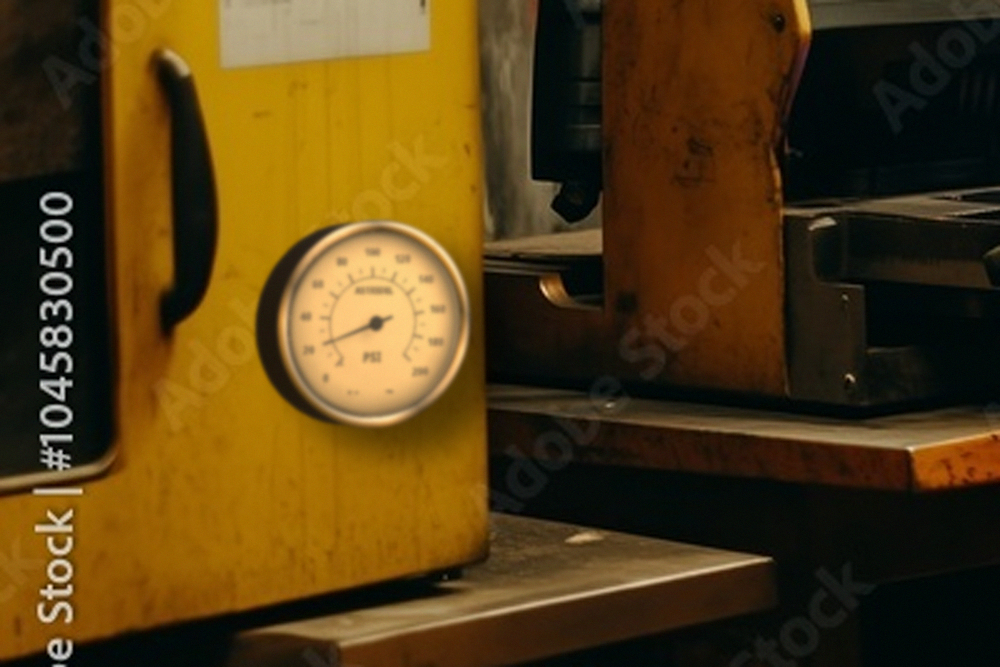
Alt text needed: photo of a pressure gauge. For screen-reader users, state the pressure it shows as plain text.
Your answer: 20 psi
